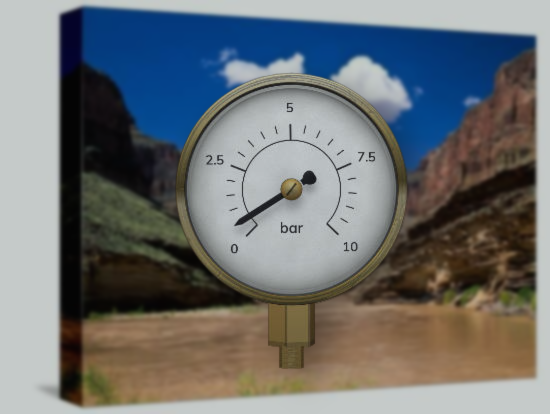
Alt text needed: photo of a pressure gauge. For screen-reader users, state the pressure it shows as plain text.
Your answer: 0.5 bar
